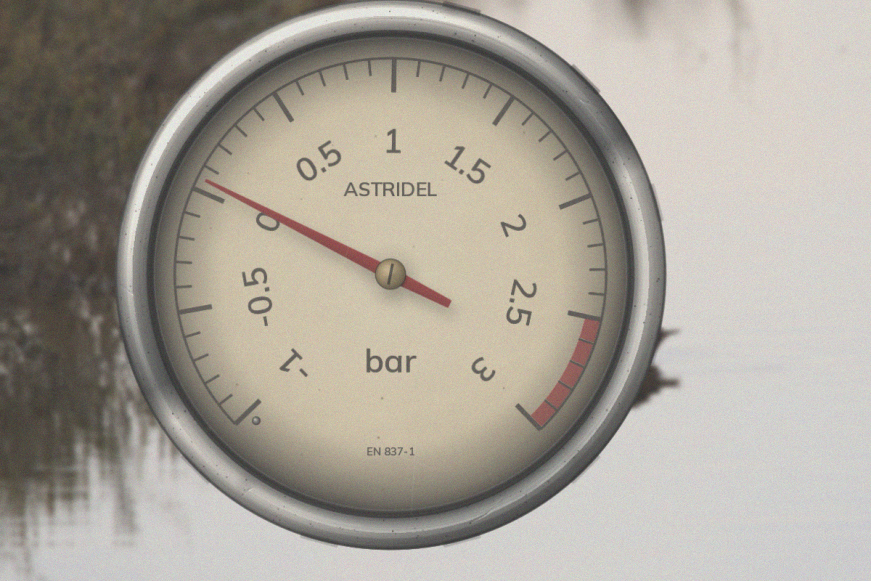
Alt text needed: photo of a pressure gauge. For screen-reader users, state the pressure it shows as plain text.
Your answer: 0.05 bar
